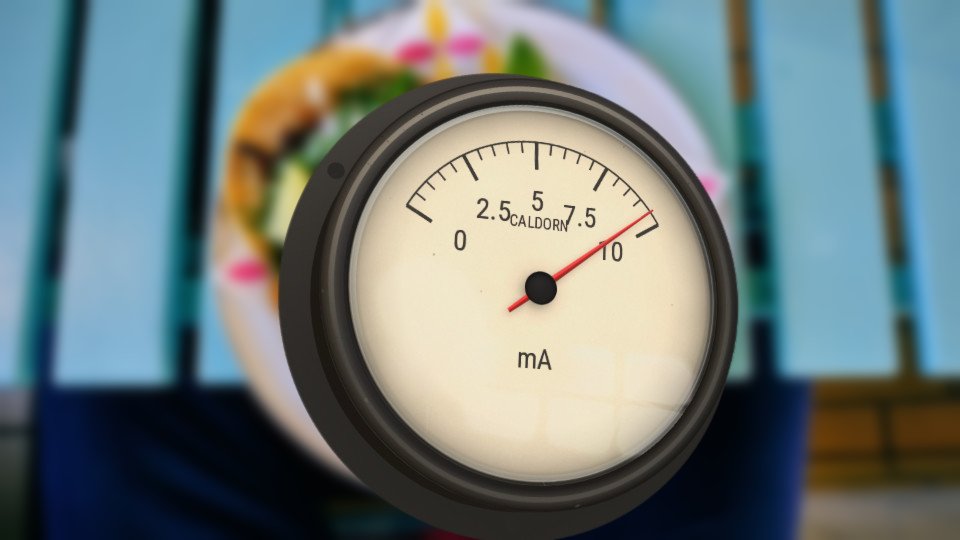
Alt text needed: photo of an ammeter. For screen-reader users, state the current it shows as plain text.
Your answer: 9.5 mA
